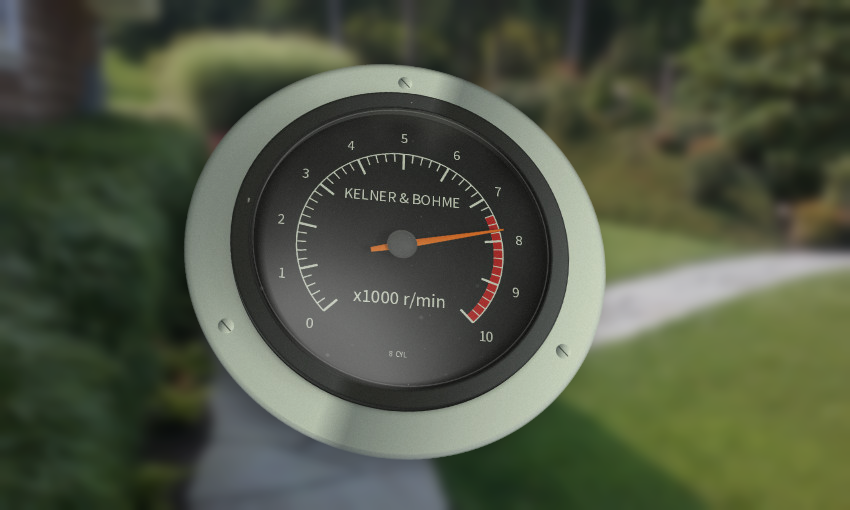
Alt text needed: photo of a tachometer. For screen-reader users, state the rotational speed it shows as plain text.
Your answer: 7800 rpm
